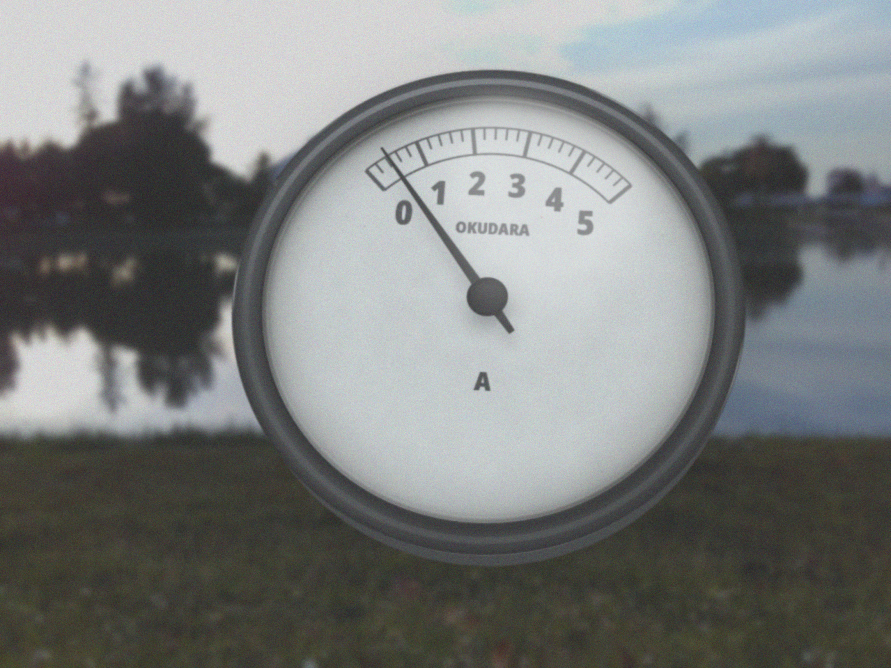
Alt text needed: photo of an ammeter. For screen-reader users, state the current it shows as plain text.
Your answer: 0.4 A
